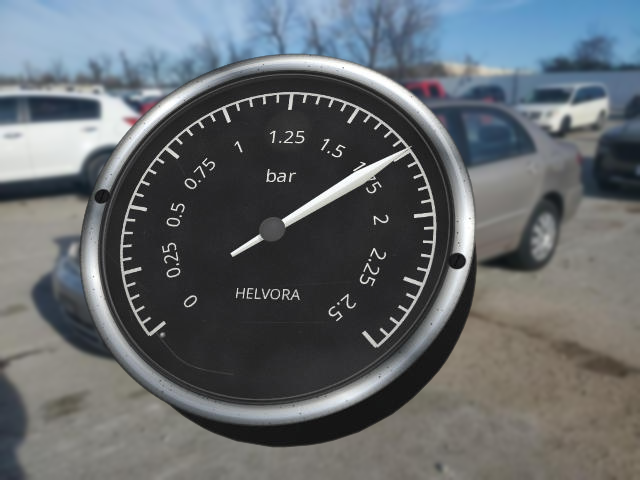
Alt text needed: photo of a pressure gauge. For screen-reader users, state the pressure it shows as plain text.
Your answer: 1.75 bar
